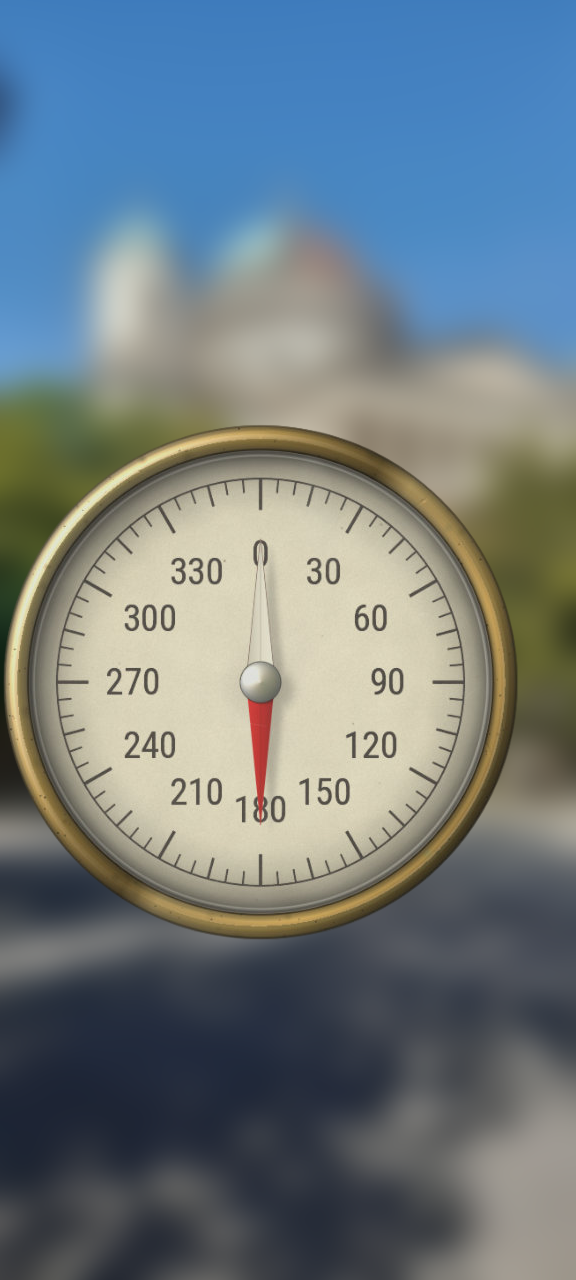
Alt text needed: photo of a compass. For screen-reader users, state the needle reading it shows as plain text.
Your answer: 180 °
